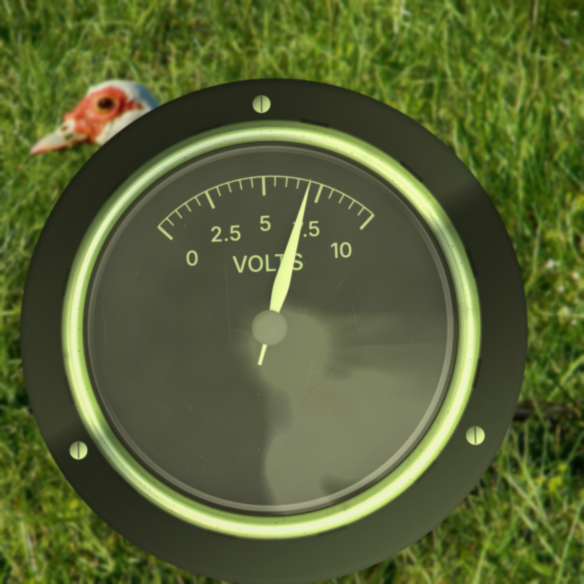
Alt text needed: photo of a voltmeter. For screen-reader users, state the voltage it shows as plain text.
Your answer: 7 V
